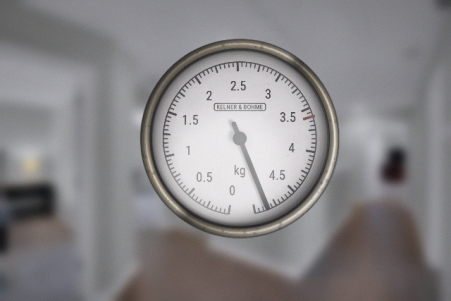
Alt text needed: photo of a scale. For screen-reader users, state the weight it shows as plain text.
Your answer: 4.85 kg
